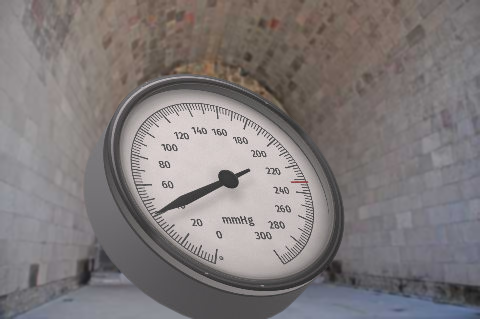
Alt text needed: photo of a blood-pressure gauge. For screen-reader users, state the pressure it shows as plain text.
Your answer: 40 mmHg
